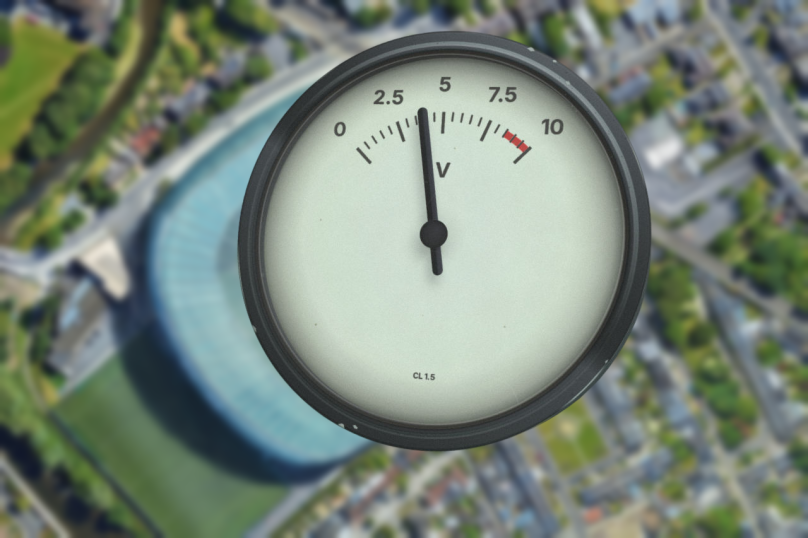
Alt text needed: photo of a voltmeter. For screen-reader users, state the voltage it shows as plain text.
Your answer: 4 V
